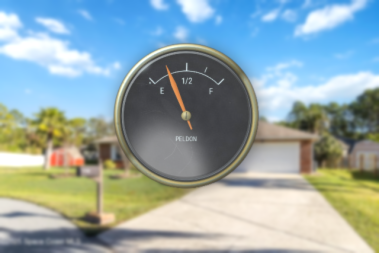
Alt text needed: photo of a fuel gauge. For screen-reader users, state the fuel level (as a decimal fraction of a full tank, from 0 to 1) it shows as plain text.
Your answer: 0.25
